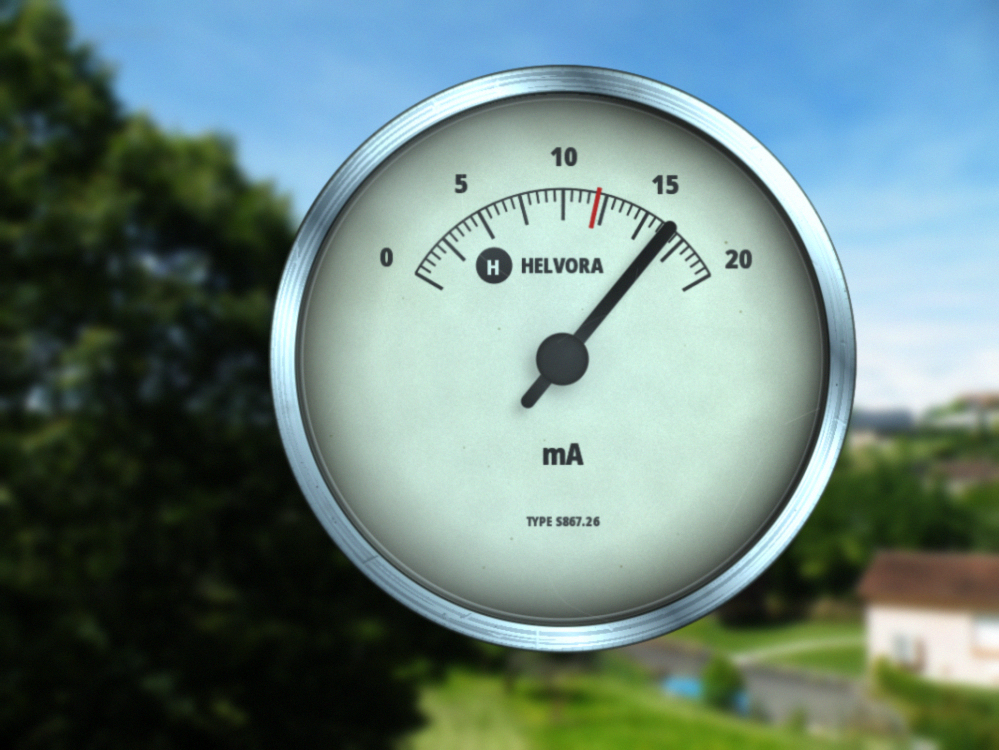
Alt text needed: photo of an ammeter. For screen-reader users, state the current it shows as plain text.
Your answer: 16.5 mA
